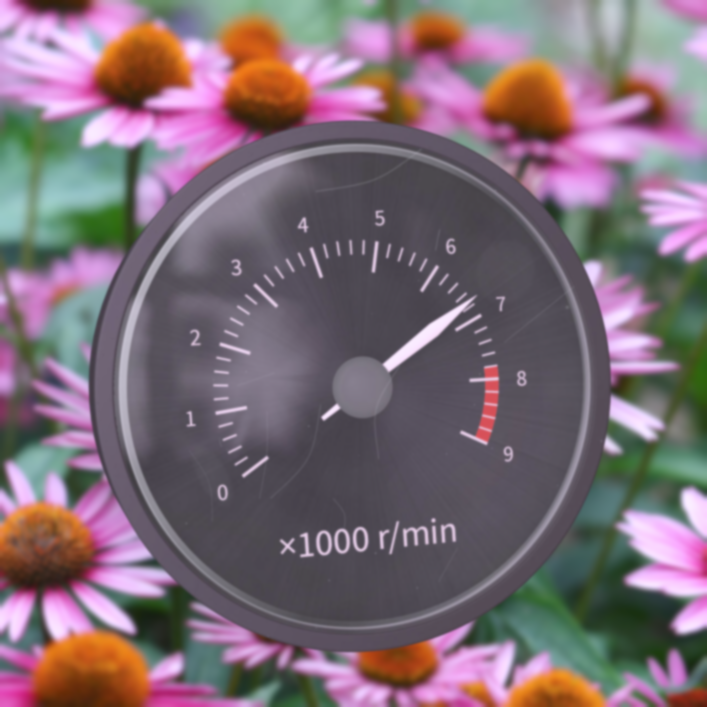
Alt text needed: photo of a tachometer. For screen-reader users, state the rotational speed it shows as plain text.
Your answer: 6700 rpm
